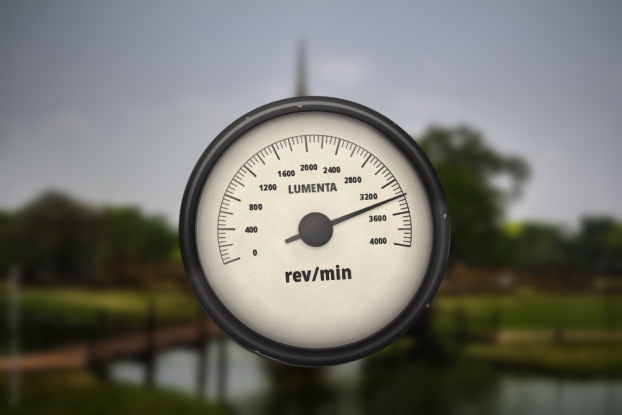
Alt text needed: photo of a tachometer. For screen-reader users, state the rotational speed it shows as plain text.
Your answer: 3400 rpm
